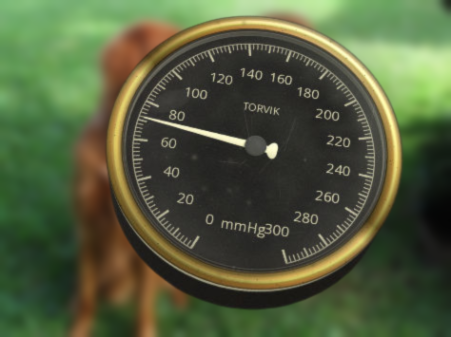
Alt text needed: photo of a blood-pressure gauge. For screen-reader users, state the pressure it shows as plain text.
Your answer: 70 mmHg
